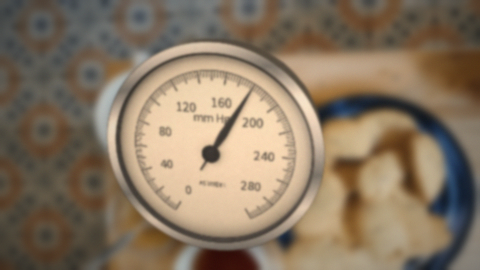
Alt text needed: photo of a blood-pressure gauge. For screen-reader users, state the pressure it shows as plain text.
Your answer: 180 mmHg
